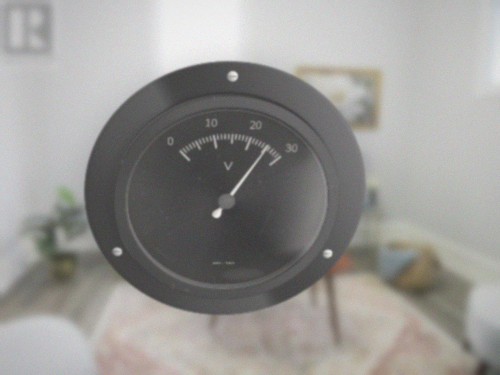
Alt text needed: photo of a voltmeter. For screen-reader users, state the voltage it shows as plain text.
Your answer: 25 V
